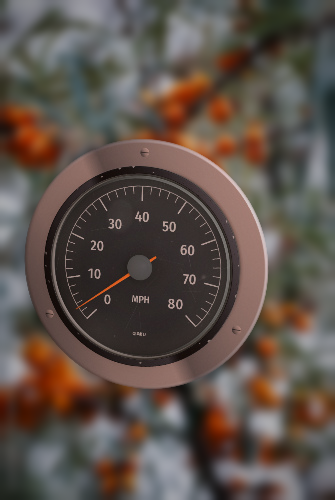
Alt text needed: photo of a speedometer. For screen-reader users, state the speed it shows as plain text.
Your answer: 3 mph
